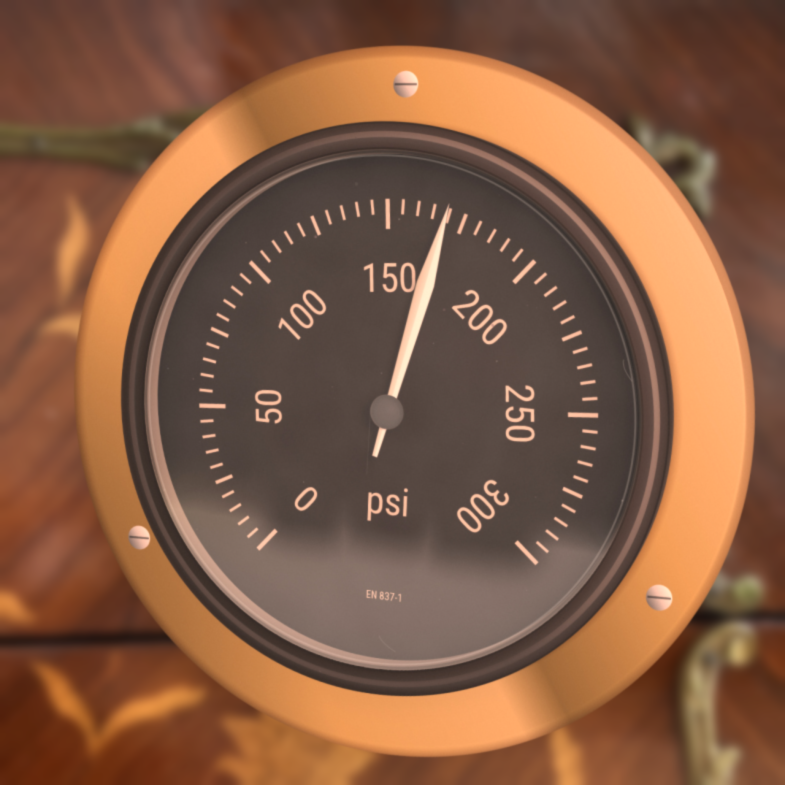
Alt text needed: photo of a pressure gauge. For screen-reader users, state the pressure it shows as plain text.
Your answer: 170 psi
